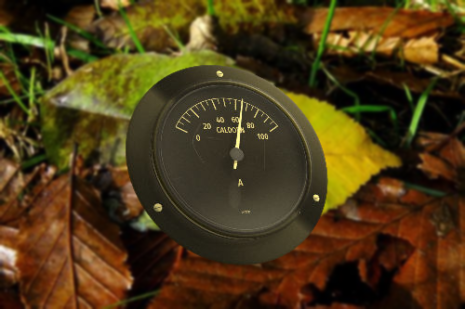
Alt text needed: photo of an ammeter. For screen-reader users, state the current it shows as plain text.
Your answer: 65 A
